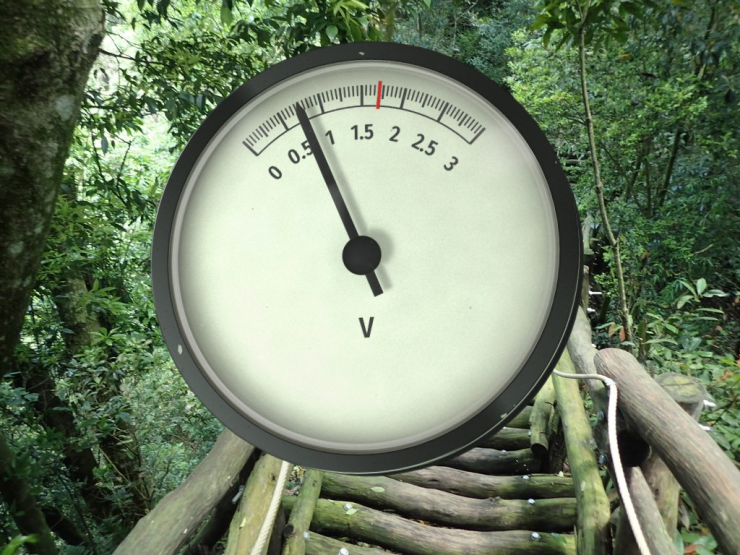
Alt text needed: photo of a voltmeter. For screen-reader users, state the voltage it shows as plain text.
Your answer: 0.75 V
